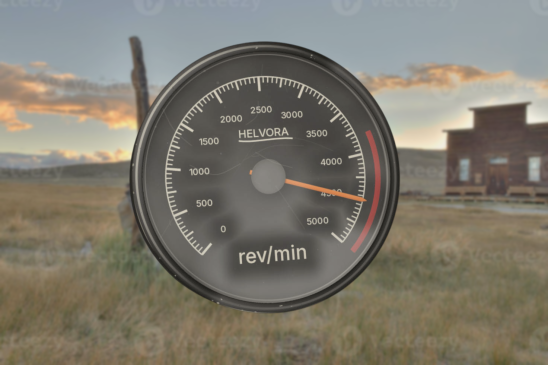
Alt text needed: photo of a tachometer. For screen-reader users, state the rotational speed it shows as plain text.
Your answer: 4500 rpm
